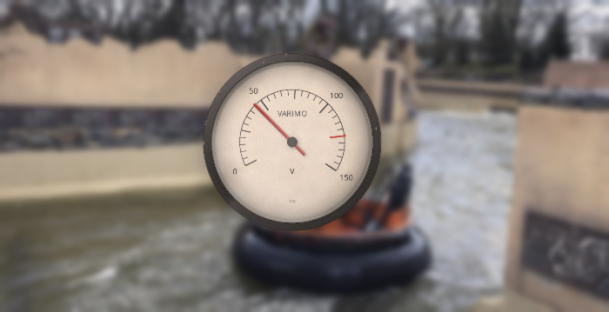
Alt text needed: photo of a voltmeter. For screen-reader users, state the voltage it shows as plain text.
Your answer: 45 V
